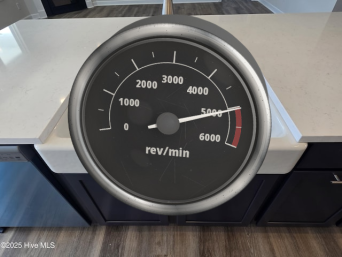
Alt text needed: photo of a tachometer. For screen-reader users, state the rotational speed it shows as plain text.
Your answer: 5000 rpm
